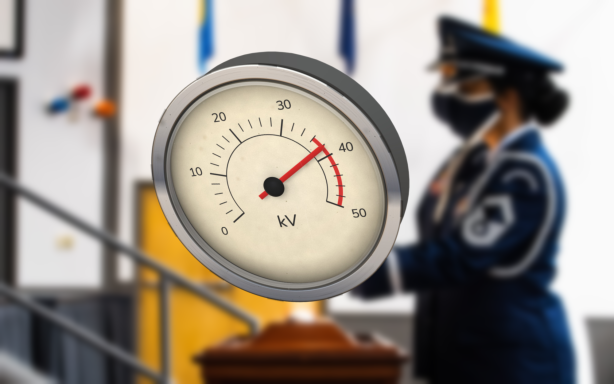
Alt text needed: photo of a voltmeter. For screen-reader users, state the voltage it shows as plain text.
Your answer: 38 kV
